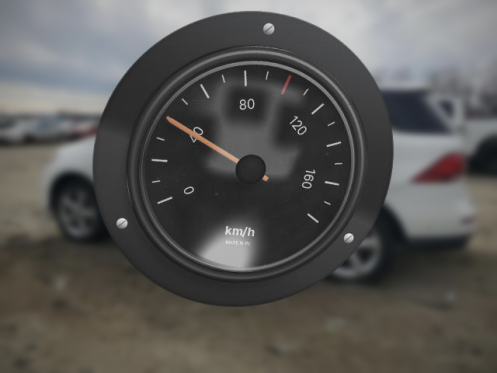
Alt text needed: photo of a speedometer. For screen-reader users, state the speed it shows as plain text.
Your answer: 40 km/h
